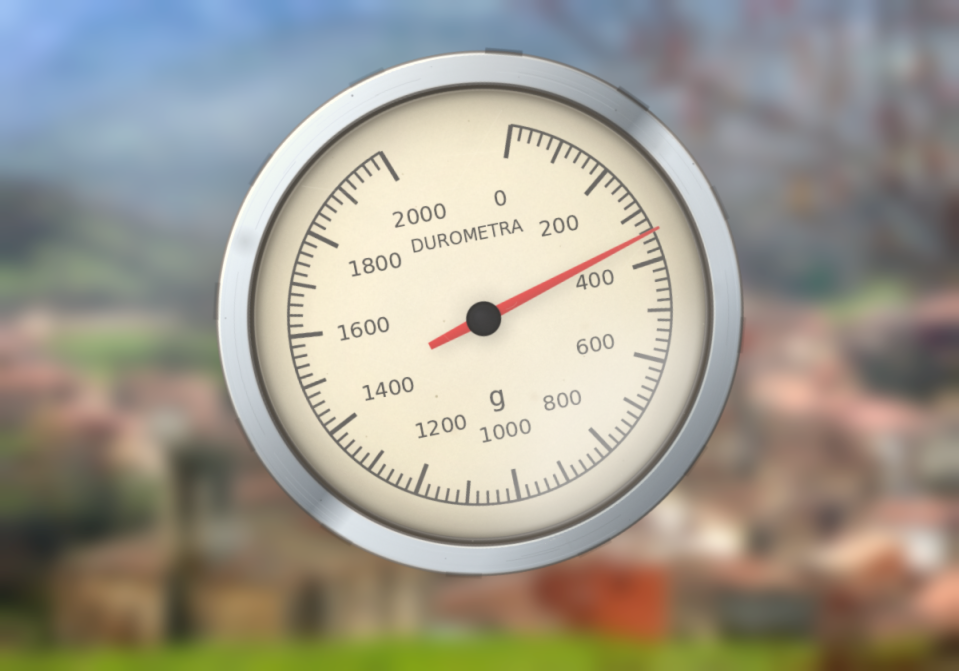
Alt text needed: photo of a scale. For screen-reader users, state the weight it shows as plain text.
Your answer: 340 g
